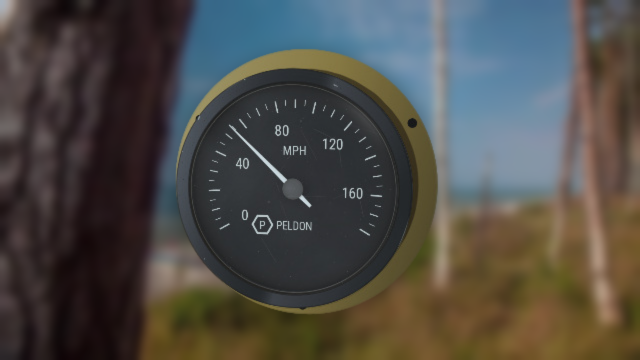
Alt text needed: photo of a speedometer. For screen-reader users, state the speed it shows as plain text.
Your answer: 55 mph
